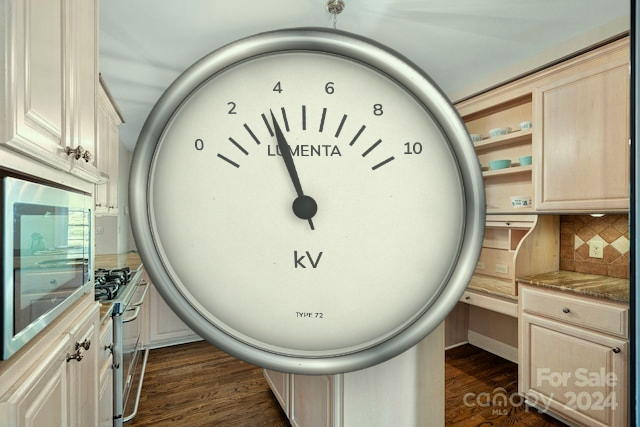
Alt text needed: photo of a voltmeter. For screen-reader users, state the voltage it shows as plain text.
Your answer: 3.5 kV
